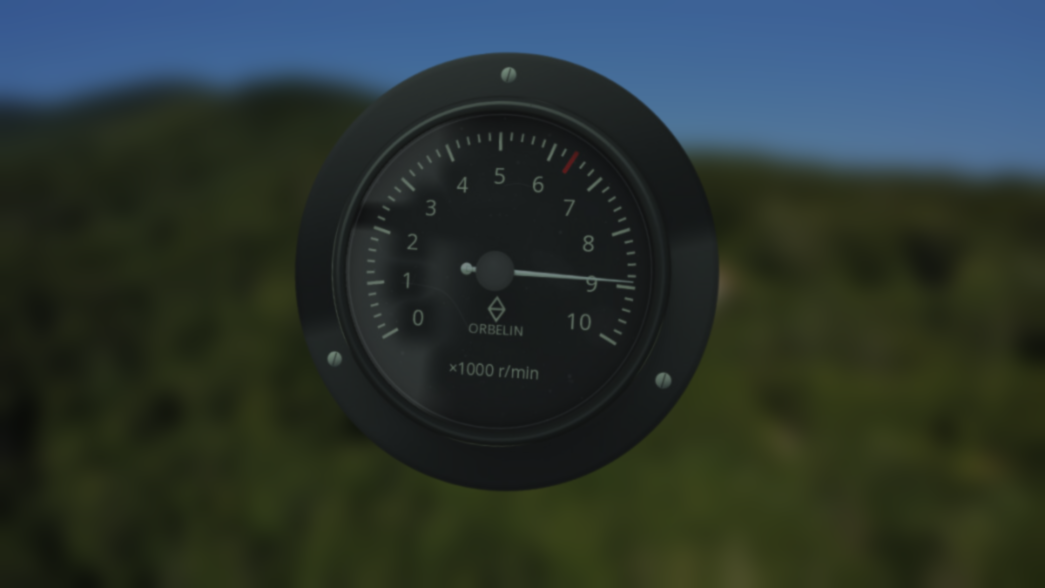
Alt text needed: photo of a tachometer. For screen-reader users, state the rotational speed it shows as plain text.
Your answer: 8900 rpm
